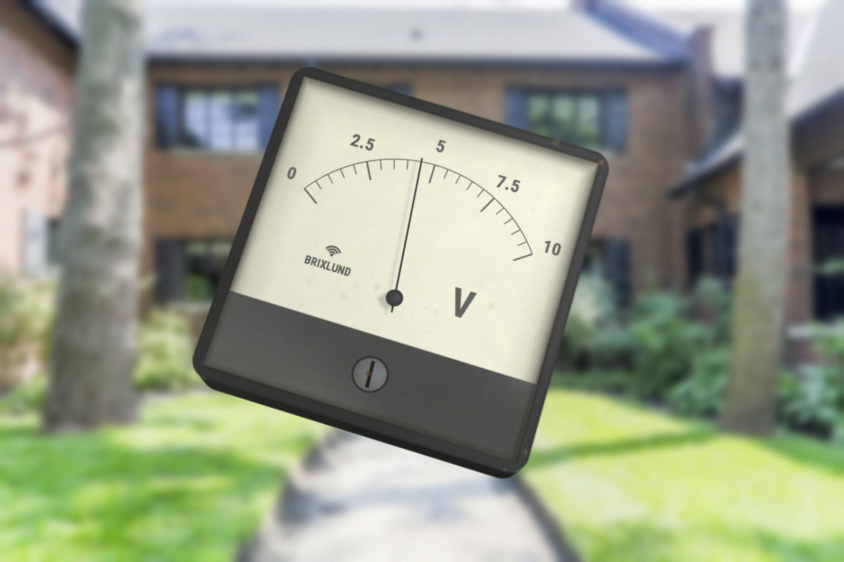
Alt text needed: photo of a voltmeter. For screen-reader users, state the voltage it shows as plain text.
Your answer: 4.5 V
